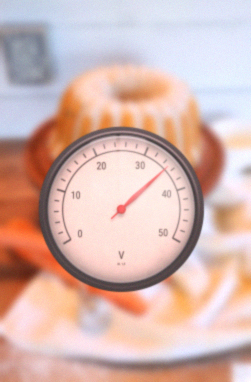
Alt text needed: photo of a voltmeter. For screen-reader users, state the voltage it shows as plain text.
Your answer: 35 V
